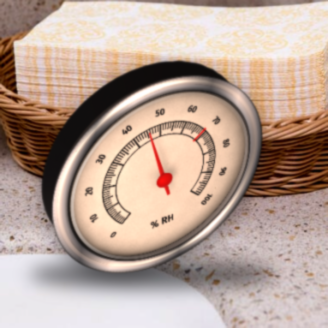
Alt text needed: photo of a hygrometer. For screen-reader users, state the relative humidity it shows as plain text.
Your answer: 45 %
